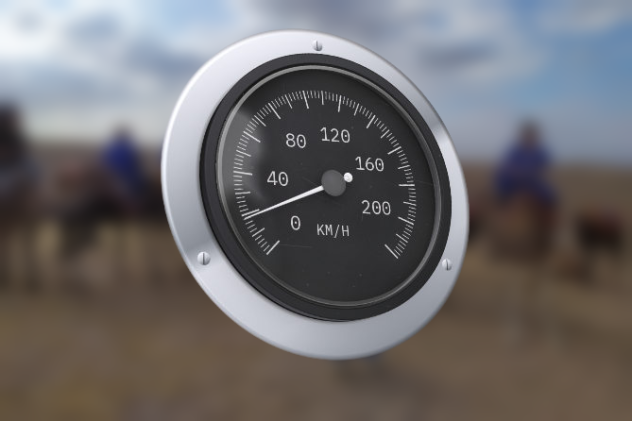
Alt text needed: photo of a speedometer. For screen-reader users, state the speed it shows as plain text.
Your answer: 18 km/h
